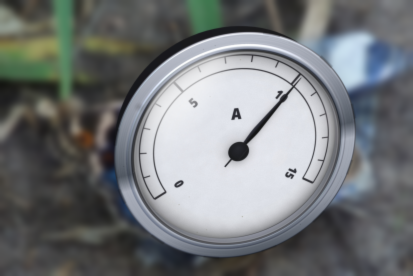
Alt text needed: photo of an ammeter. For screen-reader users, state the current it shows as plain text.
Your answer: 10 A
